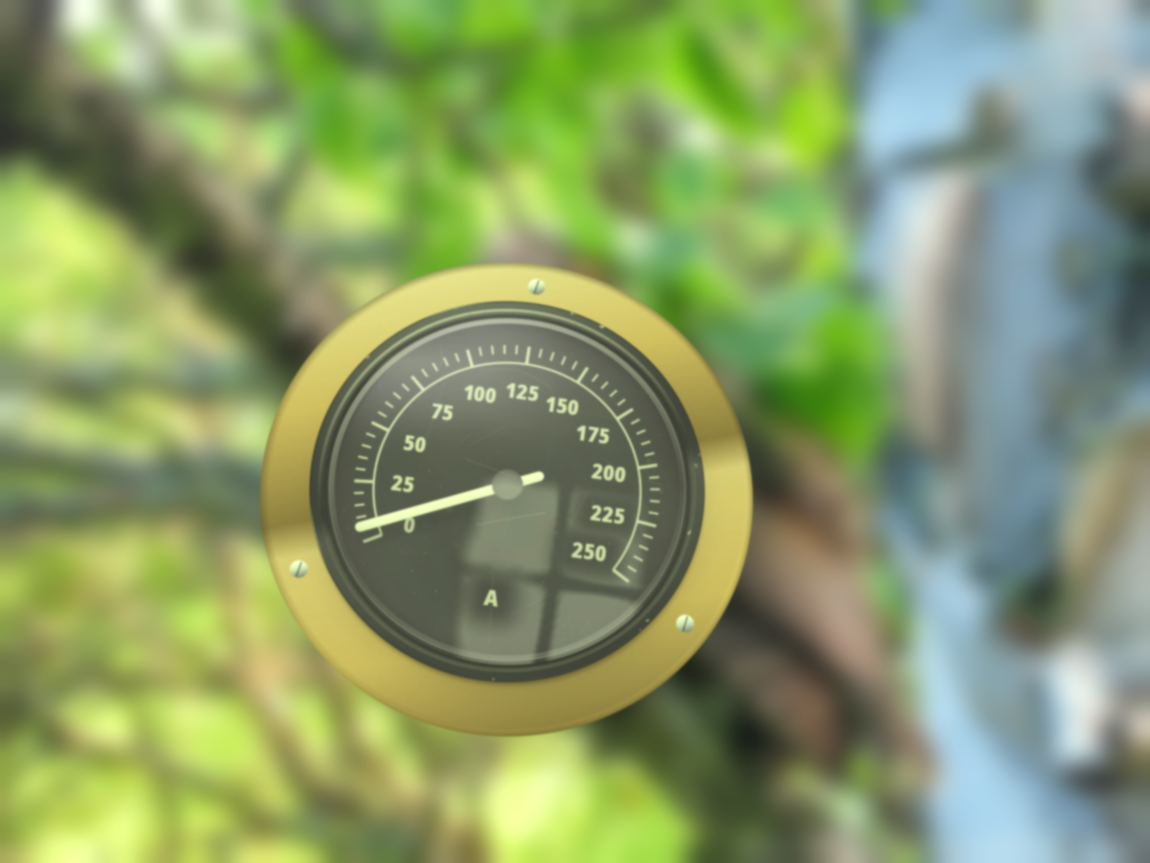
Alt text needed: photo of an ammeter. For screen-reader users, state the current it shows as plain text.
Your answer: 5 A
